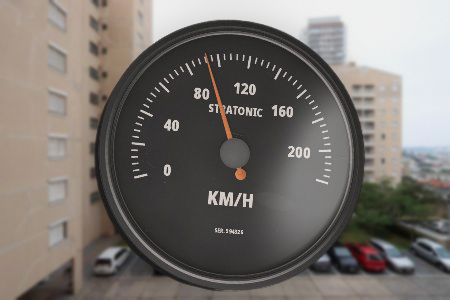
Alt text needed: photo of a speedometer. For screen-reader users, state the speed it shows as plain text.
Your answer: 92 km/h
